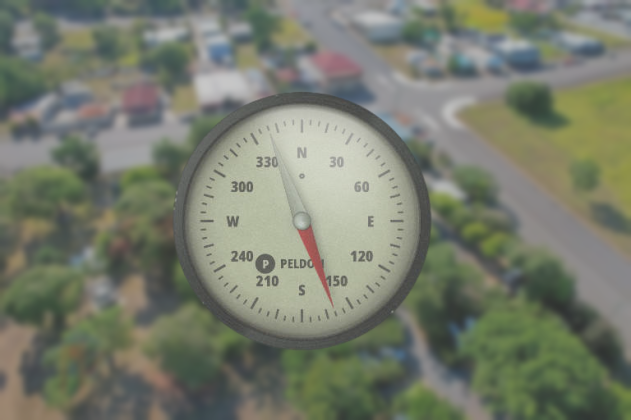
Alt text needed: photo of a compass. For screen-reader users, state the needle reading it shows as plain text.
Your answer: 160 °
